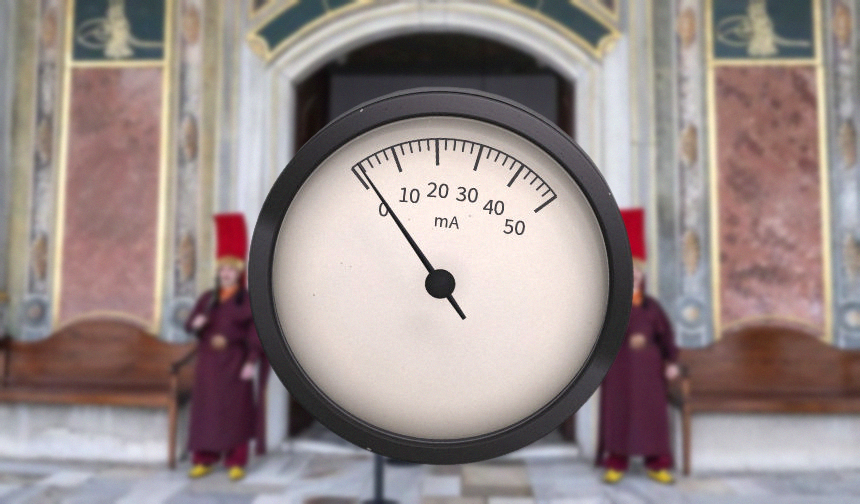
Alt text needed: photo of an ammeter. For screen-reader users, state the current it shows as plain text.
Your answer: 2 mA
